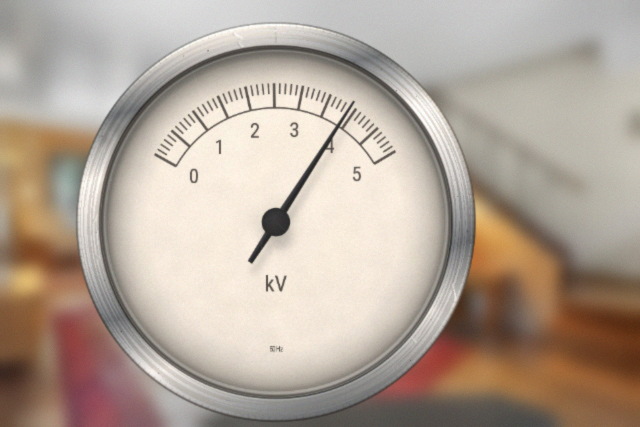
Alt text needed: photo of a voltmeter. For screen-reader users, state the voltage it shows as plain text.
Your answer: 3.9 kV
